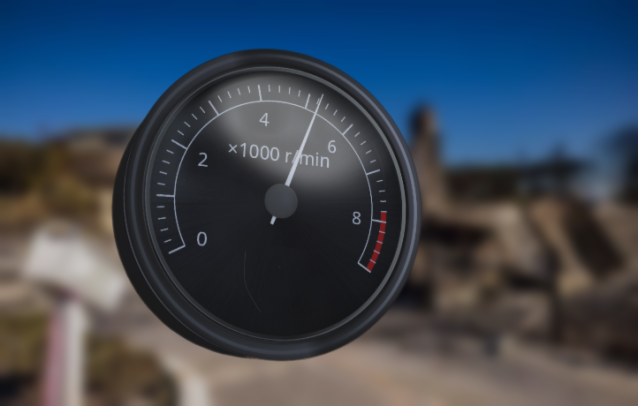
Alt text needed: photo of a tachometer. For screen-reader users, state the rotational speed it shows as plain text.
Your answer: 5200 rpm
